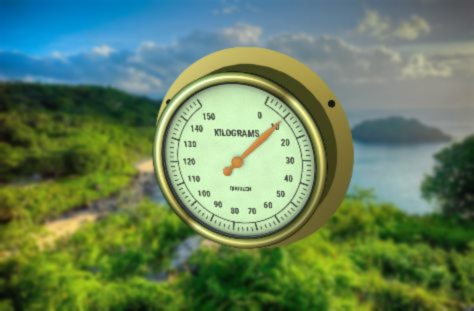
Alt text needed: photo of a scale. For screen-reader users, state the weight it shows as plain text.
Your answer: 10 kg
